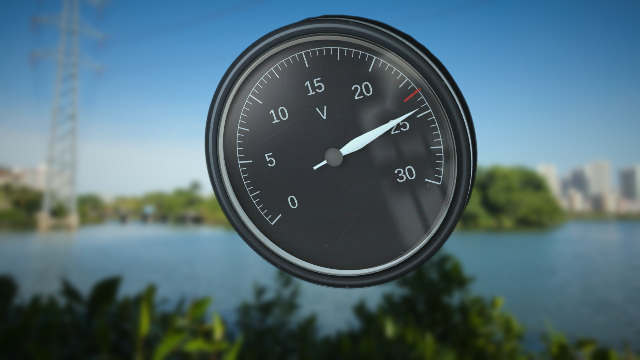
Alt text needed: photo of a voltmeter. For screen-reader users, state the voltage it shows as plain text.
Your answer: 24.5 V
